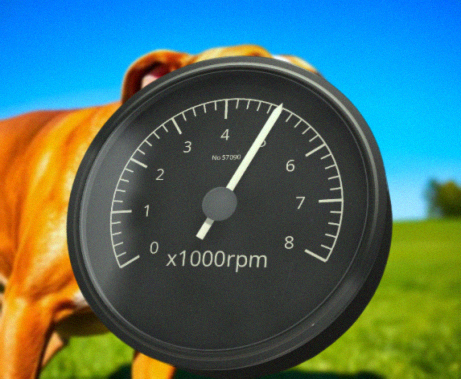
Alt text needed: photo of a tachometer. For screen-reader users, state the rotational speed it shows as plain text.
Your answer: 5000 rpm
